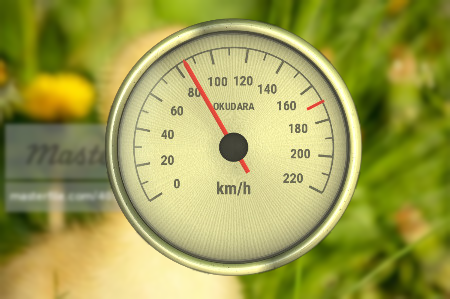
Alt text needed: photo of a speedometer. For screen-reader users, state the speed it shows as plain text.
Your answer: 85 km/h
